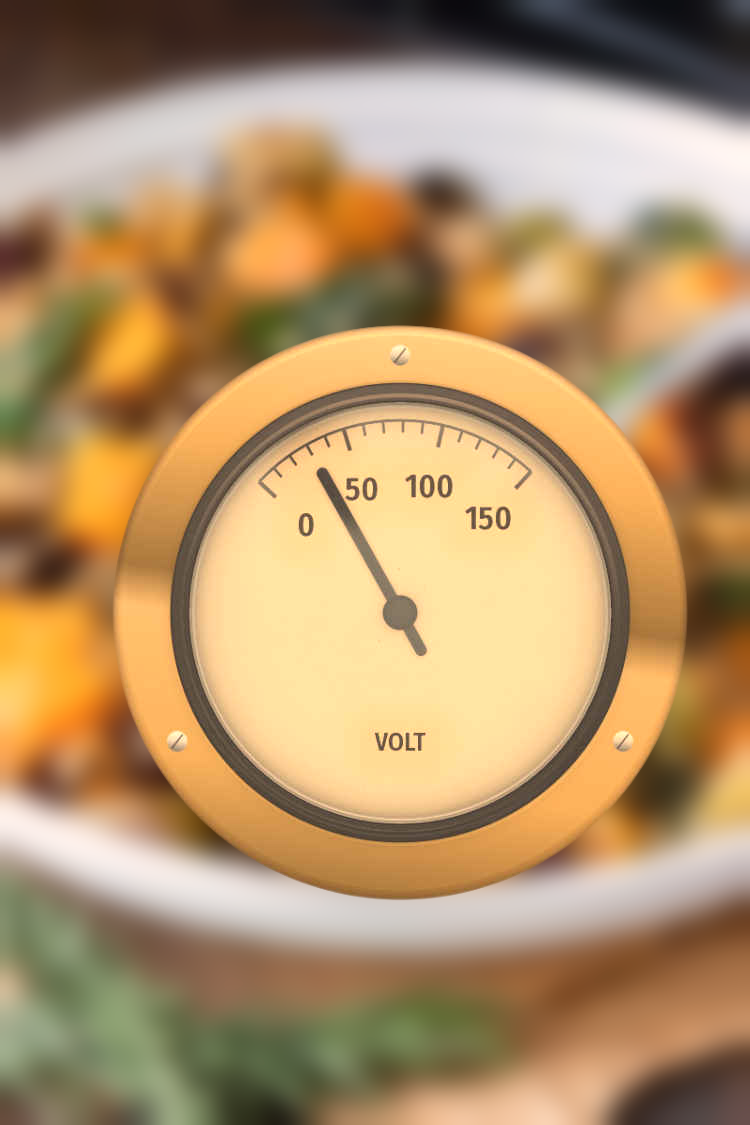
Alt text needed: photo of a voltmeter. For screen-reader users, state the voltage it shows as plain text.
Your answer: 30 V
